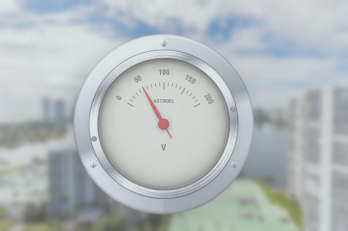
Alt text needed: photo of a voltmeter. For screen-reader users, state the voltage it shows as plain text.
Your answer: 50 V
